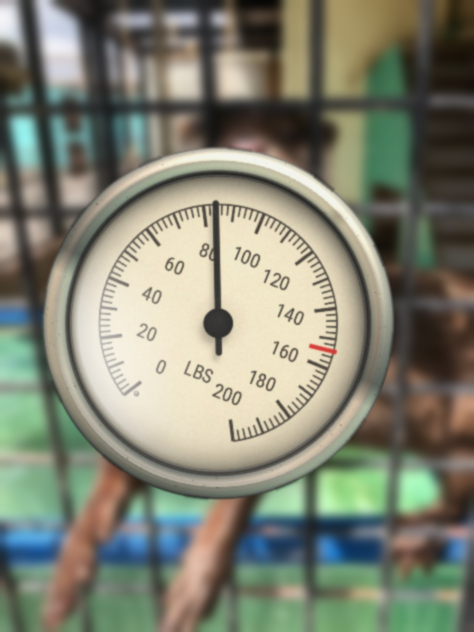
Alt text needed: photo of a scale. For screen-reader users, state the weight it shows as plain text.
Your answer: 84 lb
